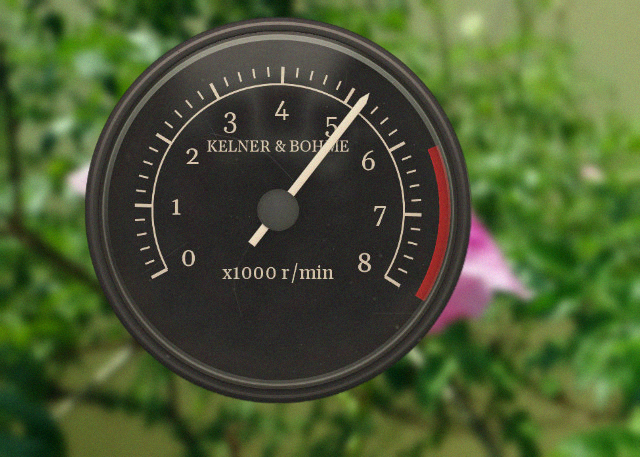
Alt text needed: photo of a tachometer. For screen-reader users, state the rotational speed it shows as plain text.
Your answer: 5200 rpm
